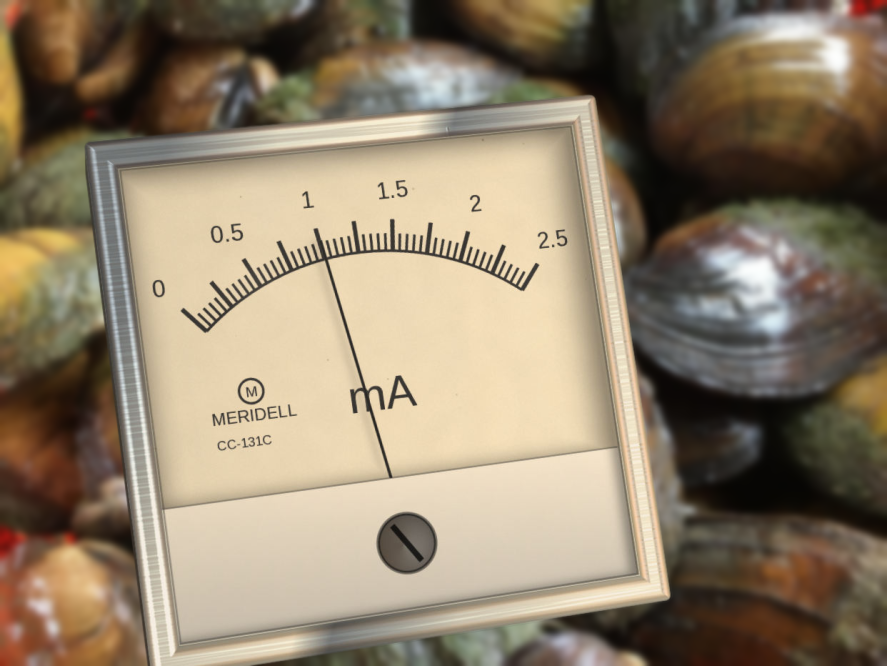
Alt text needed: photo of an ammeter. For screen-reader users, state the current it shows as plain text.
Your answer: 1 mA
